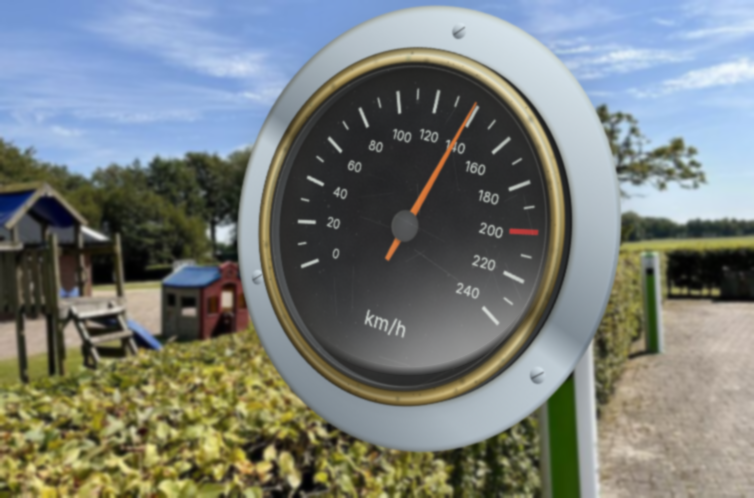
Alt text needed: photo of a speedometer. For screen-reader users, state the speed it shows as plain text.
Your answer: 140 km/h
